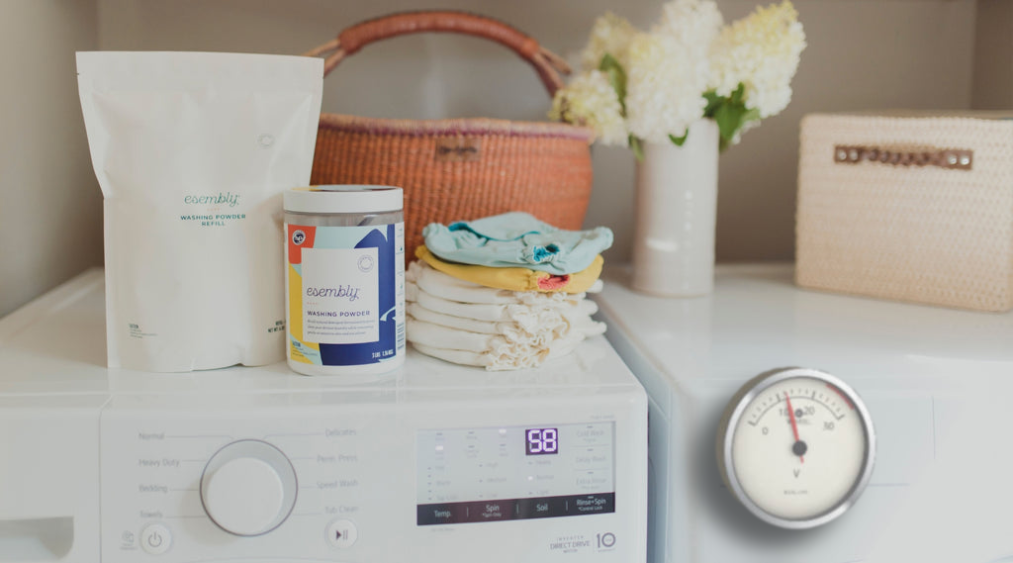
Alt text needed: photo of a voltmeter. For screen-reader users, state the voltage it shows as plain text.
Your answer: 12 V
